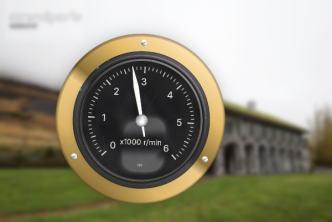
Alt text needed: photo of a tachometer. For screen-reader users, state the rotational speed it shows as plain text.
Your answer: 2700 rpm
